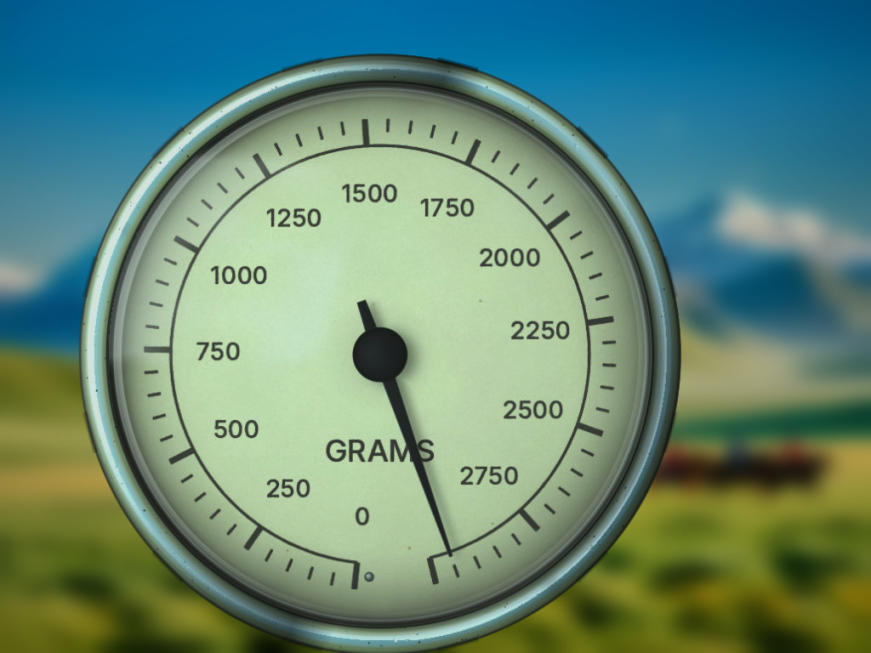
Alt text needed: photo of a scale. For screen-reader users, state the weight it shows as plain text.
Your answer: 2950 g
